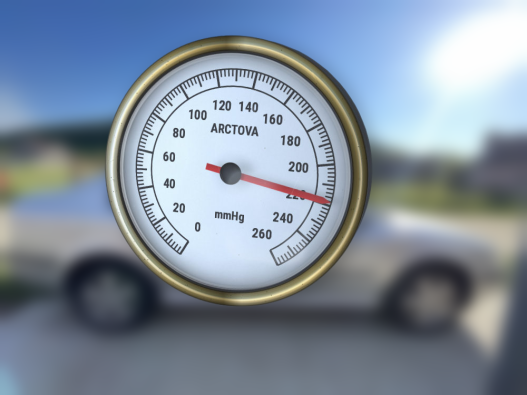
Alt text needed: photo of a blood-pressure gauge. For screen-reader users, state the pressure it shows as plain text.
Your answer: 218 mmHg
